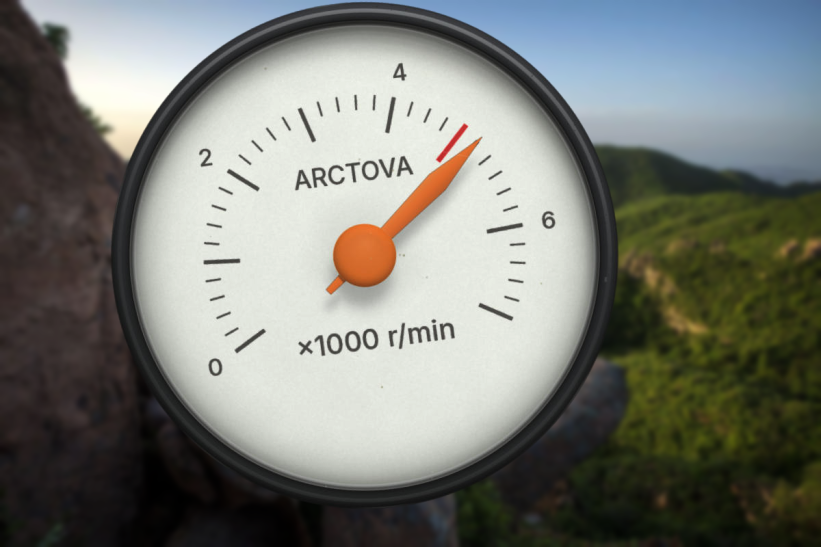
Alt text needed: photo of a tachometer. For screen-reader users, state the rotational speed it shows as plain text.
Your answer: 5000 rpm
